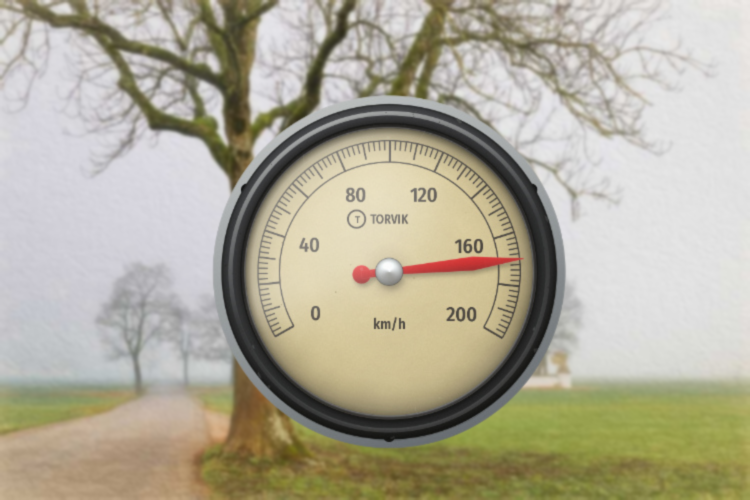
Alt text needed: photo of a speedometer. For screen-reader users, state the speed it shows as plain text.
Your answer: 170 km/h
